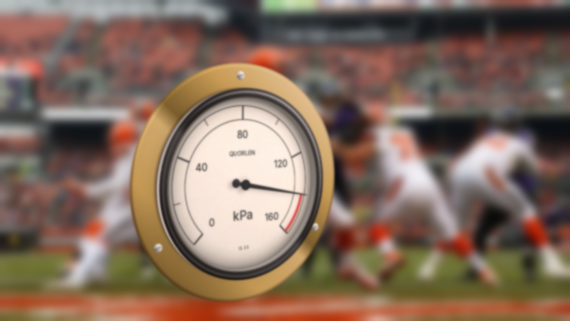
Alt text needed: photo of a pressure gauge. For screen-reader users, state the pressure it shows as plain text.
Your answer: 140 kPa
